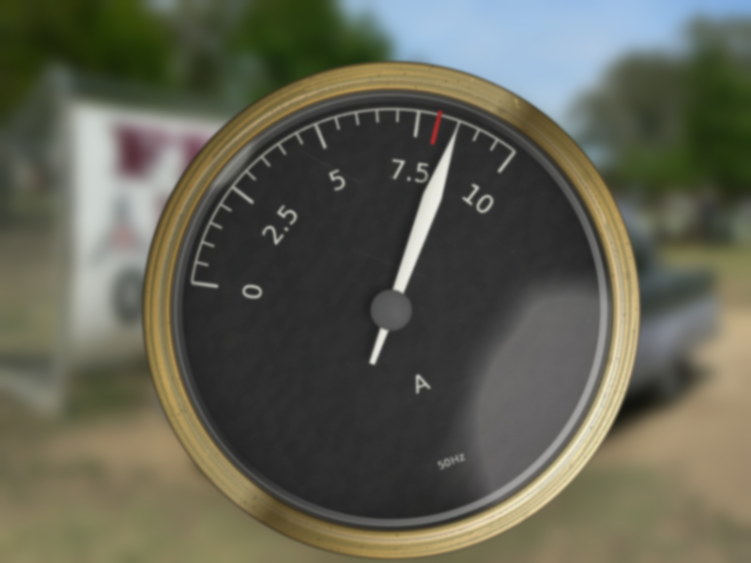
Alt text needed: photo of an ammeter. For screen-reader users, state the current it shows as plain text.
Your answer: 8.5 A
